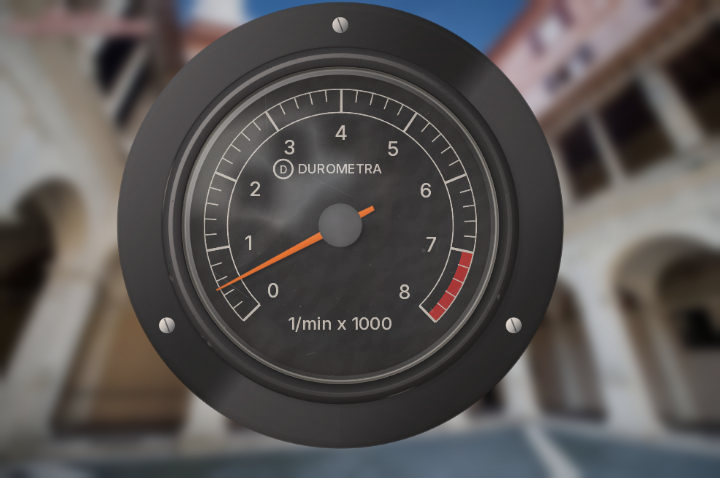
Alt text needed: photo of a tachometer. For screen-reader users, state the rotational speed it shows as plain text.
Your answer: 500 rpm
